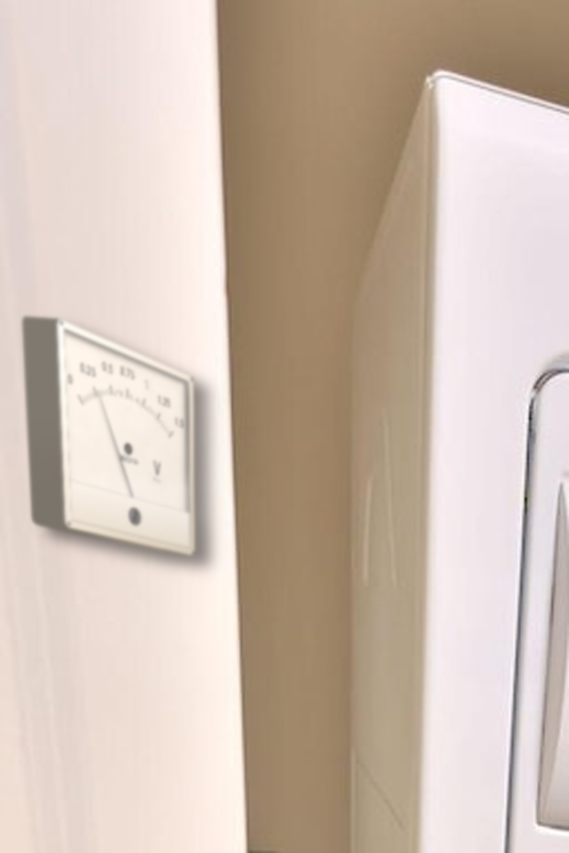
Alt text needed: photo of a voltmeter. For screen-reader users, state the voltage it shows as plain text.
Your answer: 0.25 V
